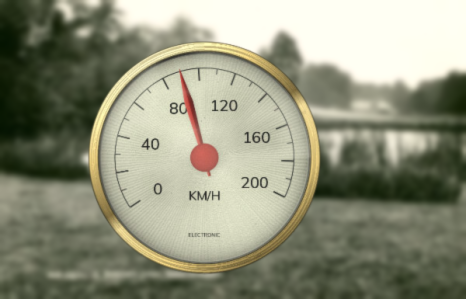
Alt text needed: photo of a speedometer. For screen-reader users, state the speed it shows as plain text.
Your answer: 90 km/h
